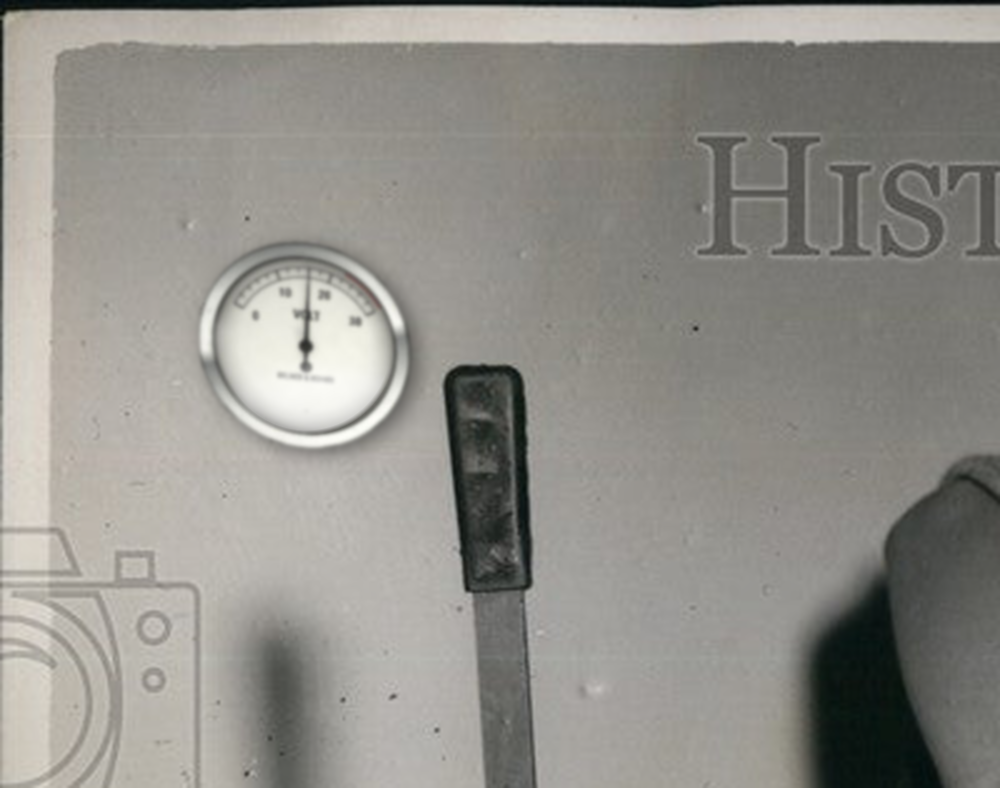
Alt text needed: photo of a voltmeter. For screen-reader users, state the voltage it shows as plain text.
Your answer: 16 V
